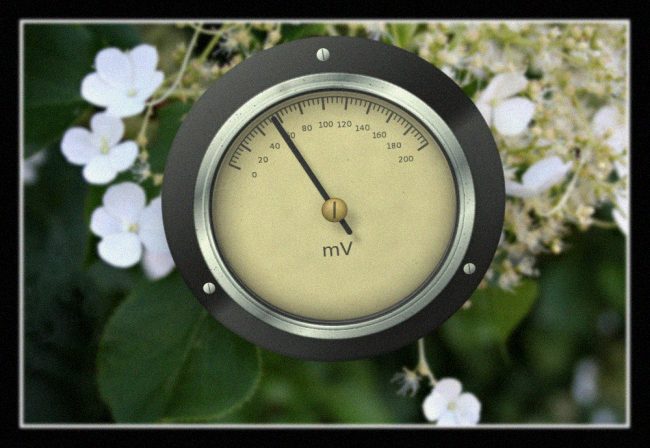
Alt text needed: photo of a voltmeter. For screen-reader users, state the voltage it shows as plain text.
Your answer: 56 mV
